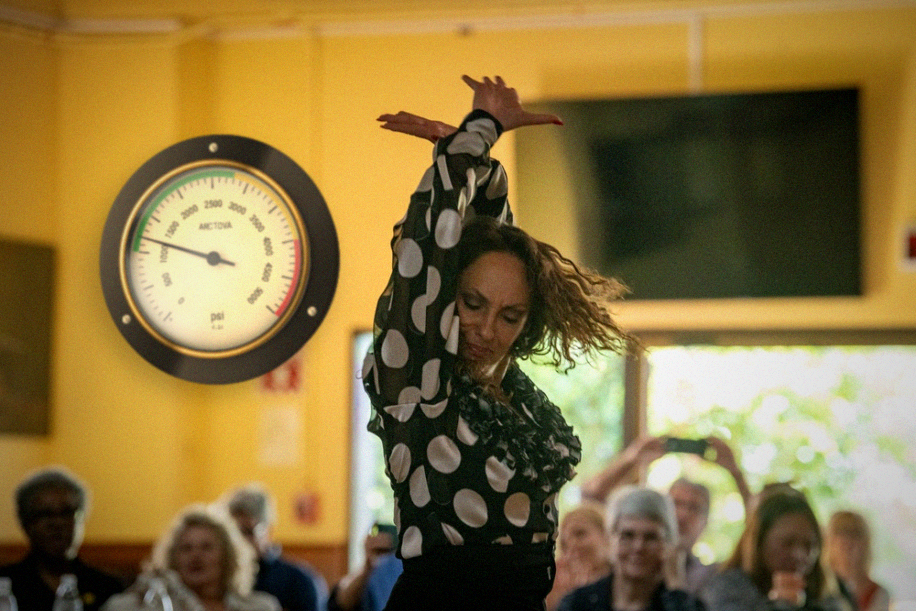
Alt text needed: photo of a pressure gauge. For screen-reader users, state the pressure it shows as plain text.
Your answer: 1200 psi
